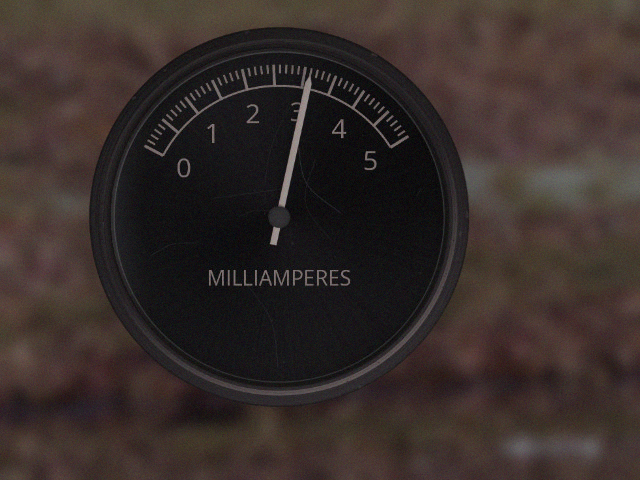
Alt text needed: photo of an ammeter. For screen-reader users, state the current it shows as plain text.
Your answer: 3.1 mA
